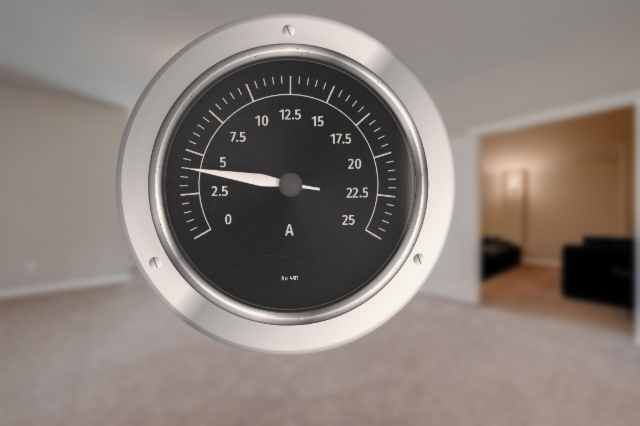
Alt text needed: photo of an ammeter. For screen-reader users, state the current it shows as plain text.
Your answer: 4 A
